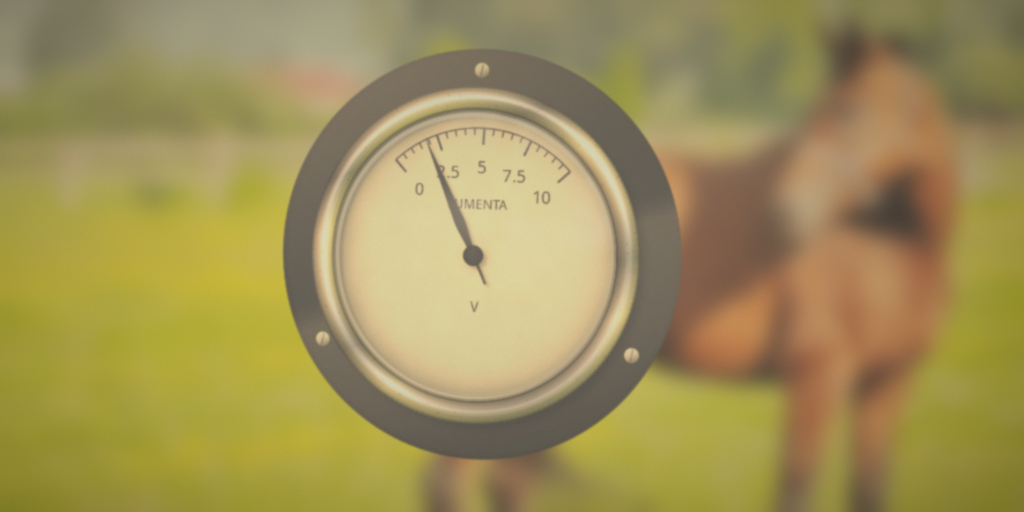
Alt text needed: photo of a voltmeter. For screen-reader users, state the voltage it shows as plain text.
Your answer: 2 V
